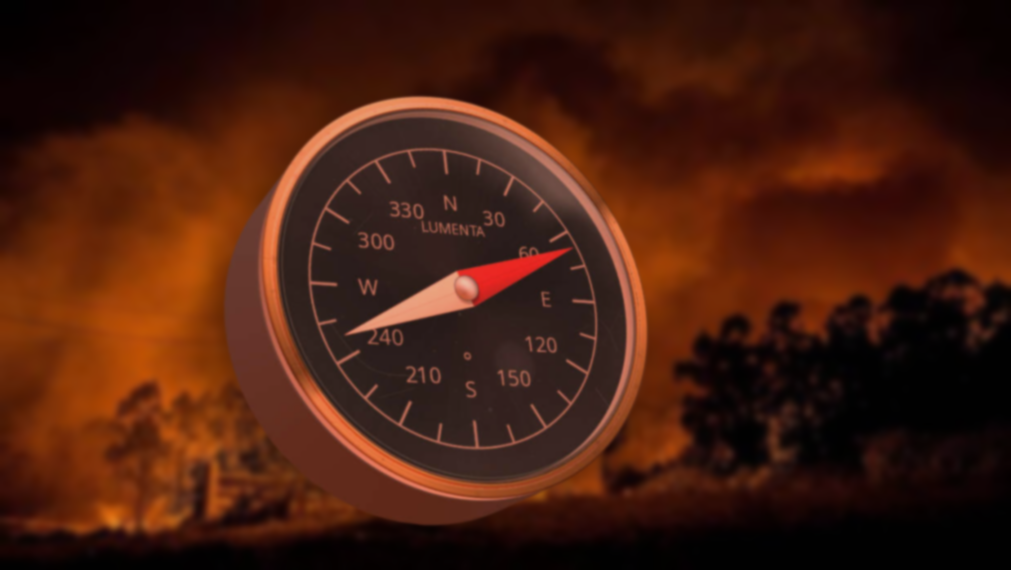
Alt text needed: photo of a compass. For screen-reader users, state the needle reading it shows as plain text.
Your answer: 67.5 °
